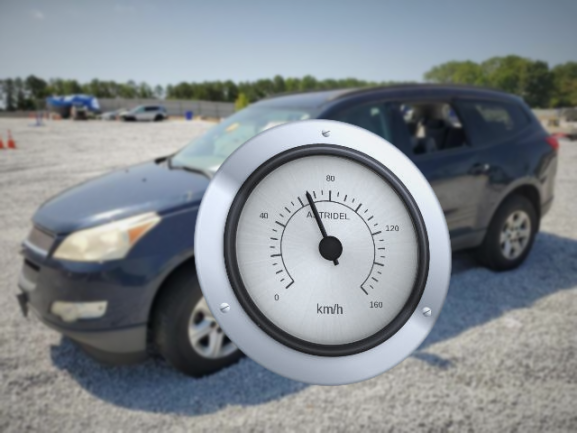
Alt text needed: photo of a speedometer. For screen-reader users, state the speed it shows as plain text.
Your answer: 65 km/h
